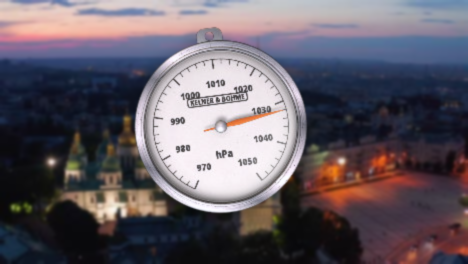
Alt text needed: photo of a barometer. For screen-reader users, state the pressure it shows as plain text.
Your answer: 1032 hPa
